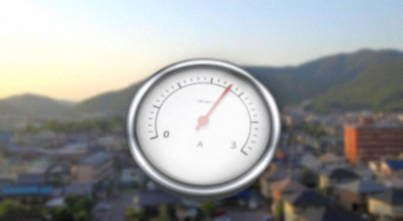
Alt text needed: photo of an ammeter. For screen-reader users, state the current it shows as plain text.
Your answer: 1.8 A
